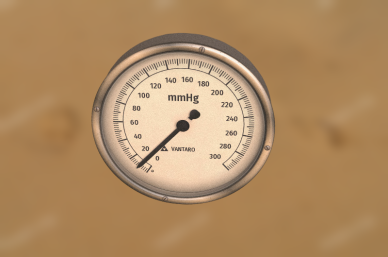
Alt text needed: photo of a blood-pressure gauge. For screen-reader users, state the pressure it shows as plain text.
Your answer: 10 mmHg
